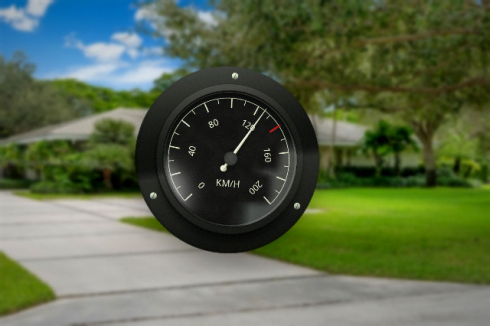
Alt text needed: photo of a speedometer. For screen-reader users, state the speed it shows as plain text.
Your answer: 125 km/h
